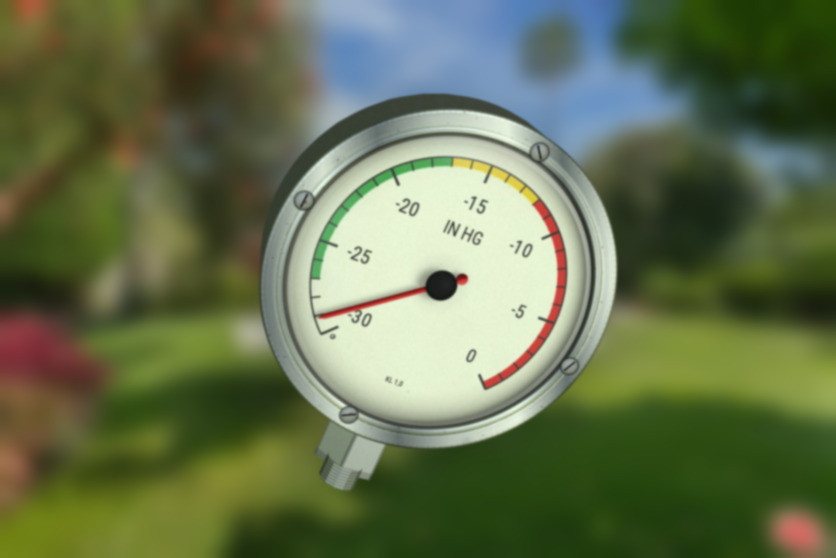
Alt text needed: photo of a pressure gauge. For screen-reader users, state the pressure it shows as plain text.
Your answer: -29 inHg
